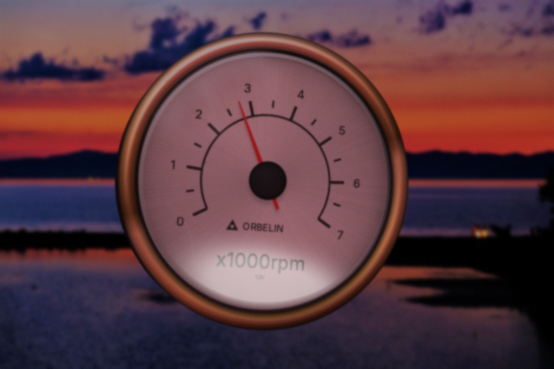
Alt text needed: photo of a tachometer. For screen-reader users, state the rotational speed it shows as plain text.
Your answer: 2750 rpm
